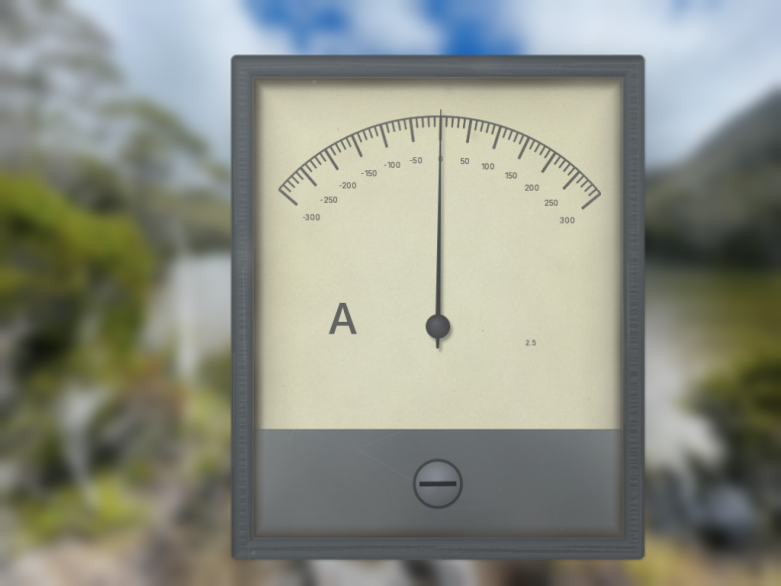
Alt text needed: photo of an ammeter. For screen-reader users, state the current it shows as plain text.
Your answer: 0 A
